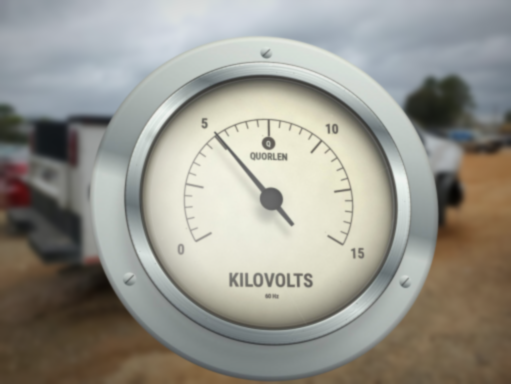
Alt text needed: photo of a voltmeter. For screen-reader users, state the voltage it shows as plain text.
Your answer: 5 kV
